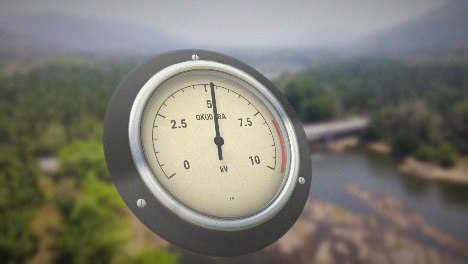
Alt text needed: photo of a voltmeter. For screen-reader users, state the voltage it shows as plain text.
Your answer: 5.25 kV
